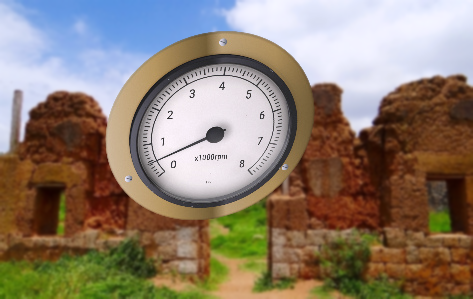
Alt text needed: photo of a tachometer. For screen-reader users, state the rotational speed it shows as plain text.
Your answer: 500 rpm
